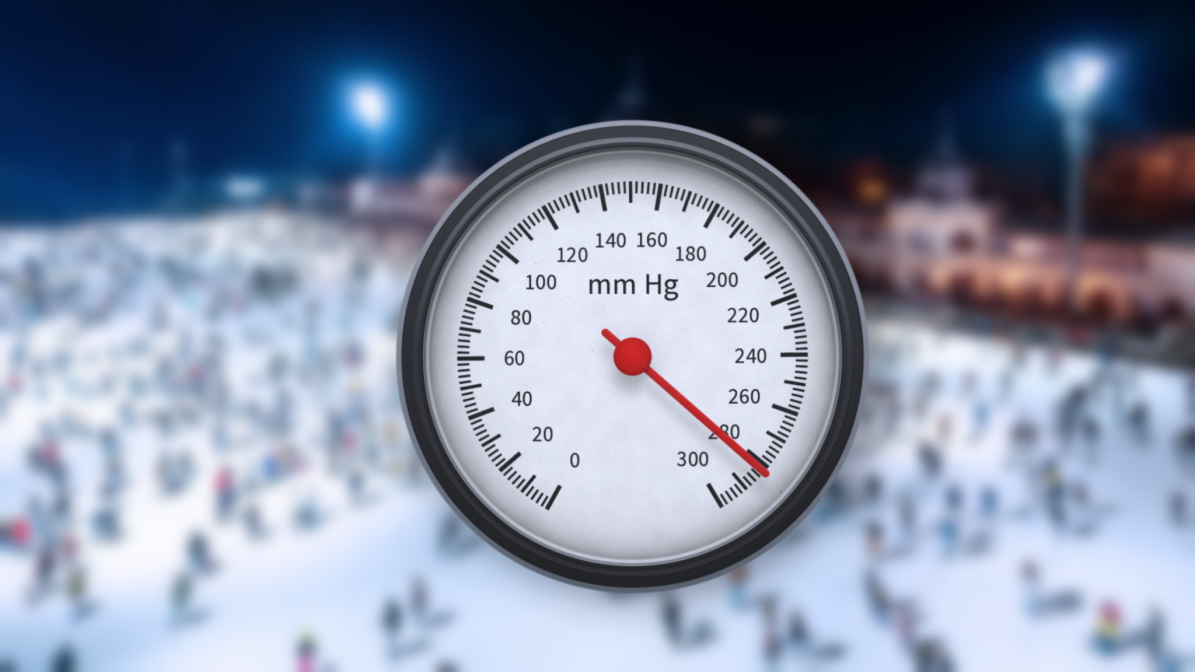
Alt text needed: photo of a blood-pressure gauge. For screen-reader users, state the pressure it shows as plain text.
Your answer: 282 mmHg
